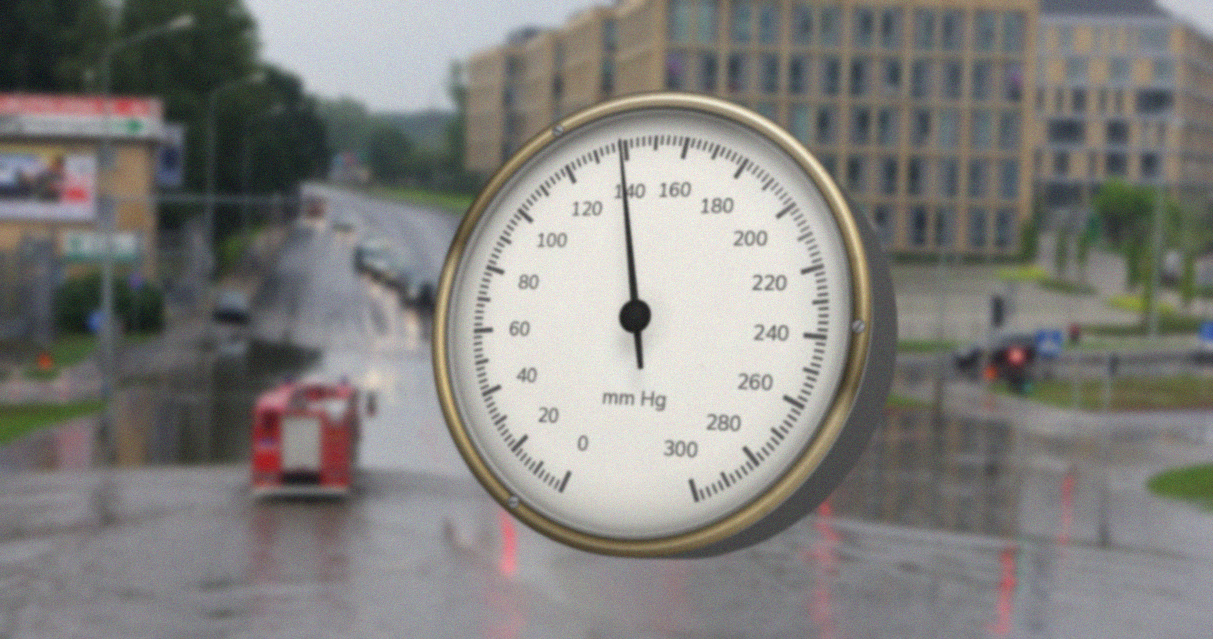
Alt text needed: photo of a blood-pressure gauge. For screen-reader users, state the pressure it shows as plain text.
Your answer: 140 mmHg
